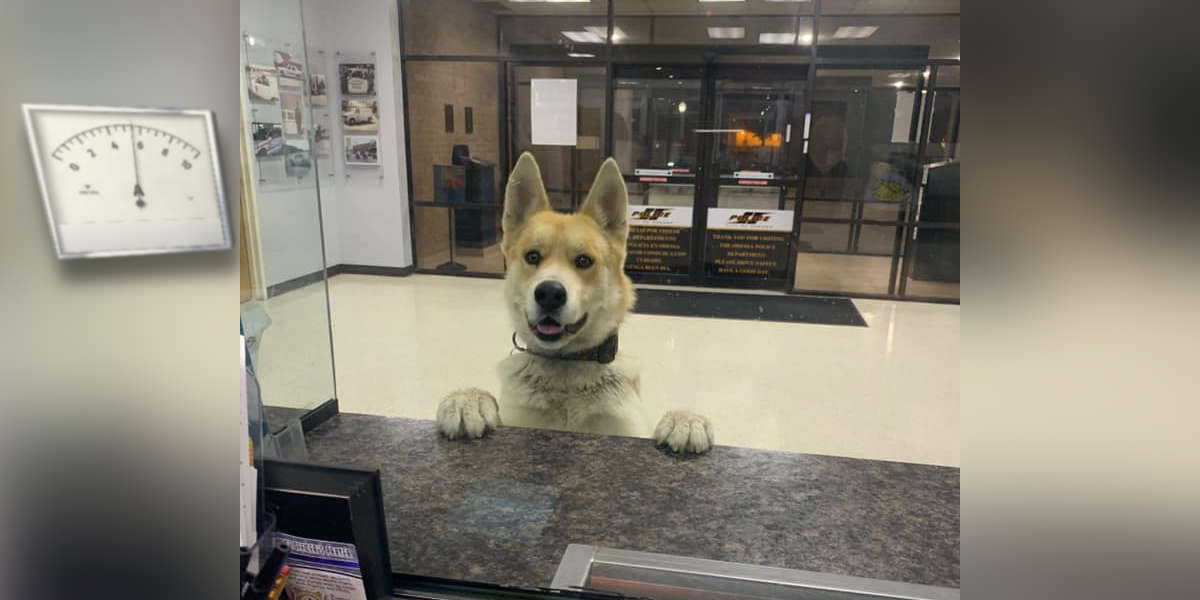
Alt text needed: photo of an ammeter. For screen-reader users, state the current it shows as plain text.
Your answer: 5.5 A
